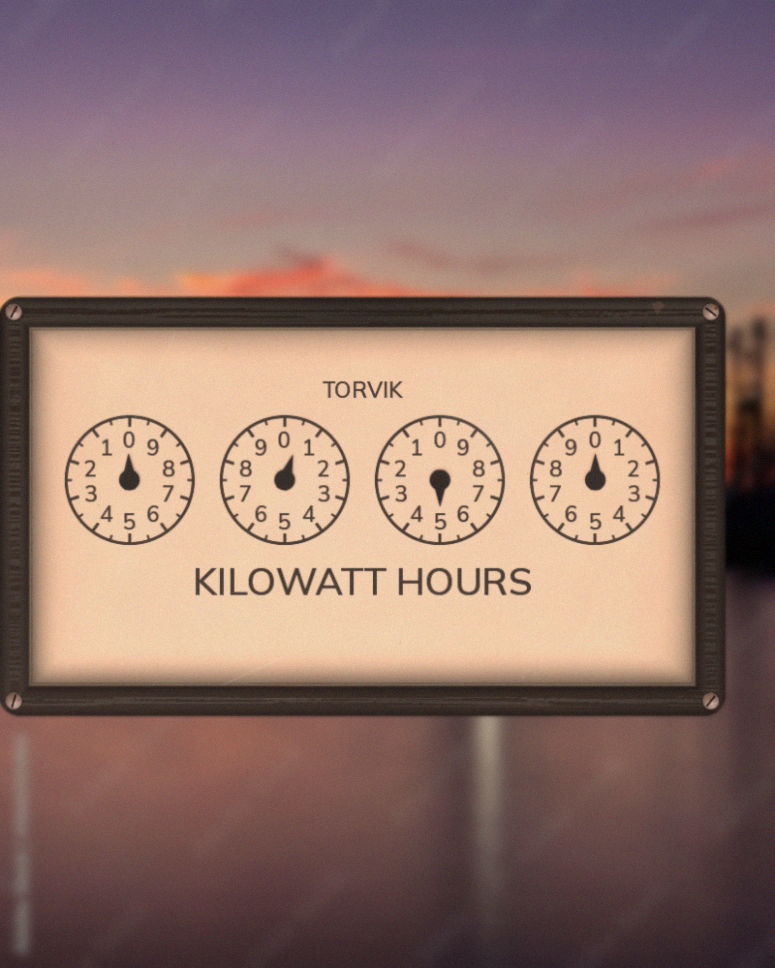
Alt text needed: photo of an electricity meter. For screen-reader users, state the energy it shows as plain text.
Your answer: 50 kWh
